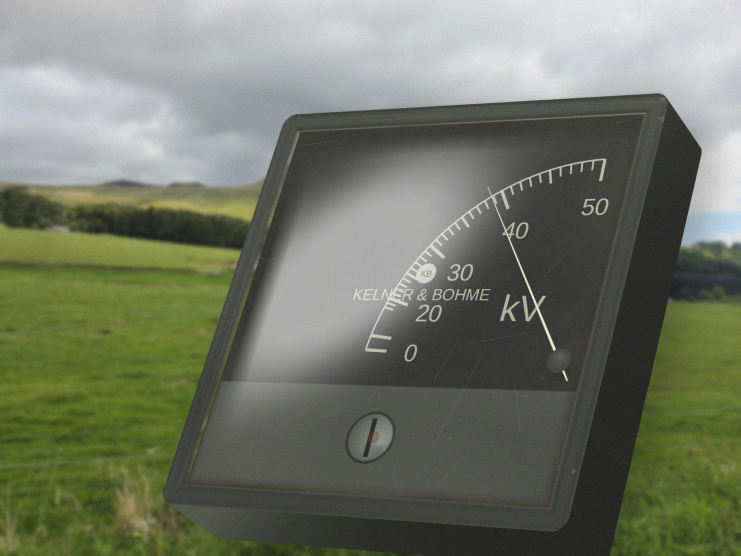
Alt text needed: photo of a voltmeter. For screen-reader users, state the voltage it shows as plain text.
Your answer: 39 kV
